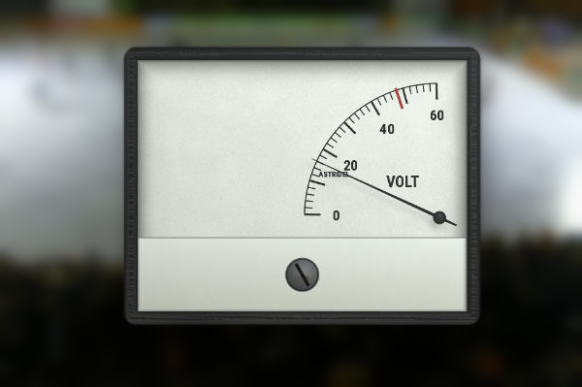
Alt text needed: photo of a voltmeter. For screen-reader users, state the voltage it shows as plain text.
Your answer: 16 V
